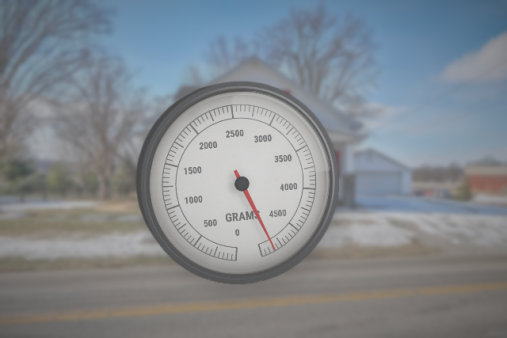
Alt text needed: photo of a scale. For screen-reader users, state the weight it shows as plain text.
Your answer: 4850 g
